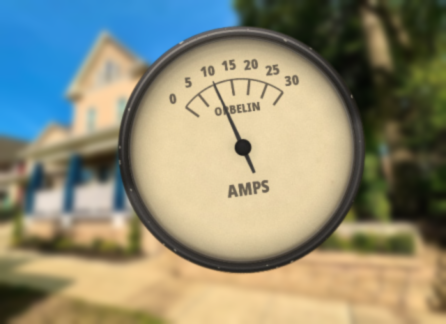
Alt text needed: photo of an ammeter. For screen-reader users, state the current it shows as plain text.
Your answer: 10 A
